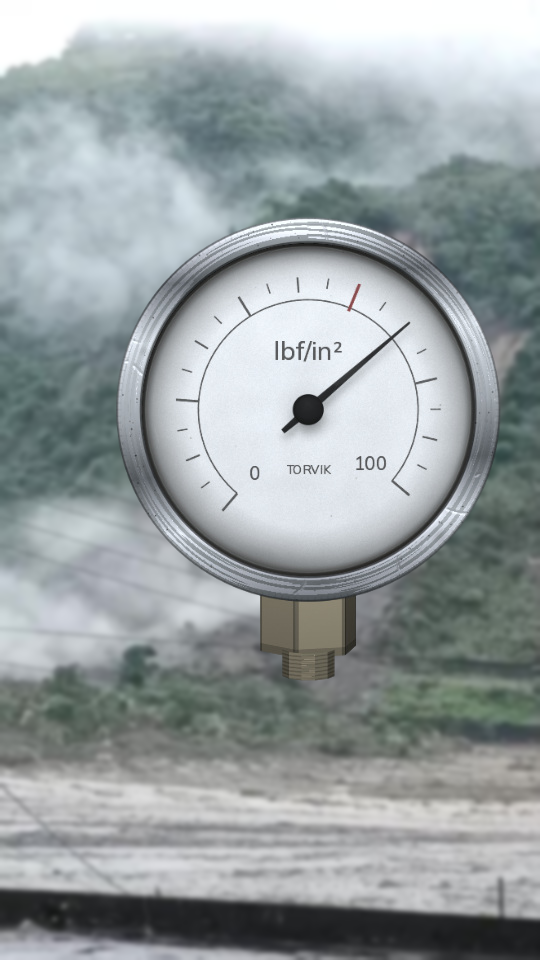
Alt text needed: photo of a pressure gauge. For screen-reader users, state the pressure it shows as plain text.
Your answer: 70 psi
